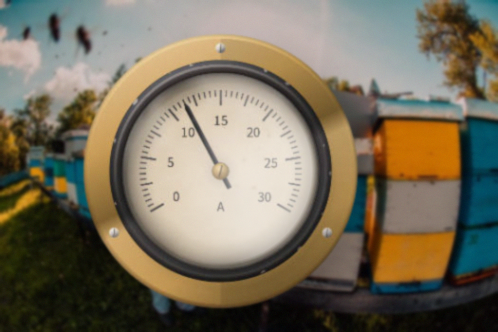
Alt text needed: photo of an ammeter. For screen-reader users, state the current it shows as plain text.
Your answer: 11.5 A
